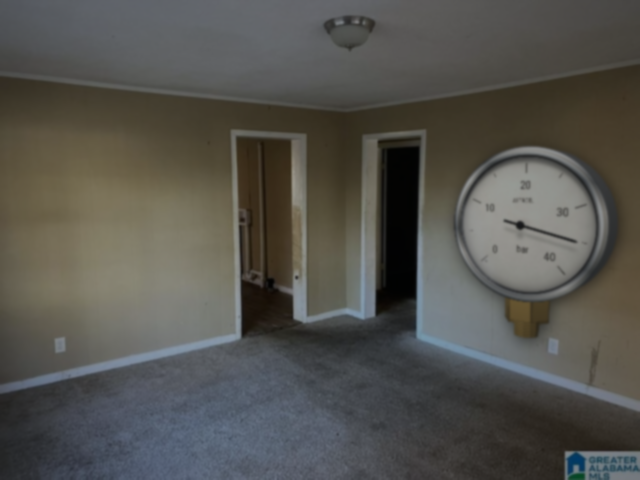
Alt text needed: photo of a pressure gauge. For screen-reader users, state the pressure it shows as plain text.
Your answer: 35 bar
